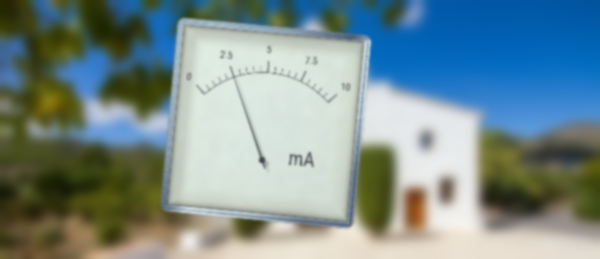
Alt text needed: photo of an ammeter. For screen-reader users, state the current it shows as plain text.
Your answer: 2.5 mA
